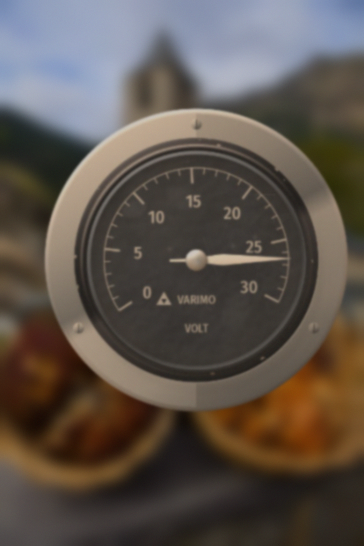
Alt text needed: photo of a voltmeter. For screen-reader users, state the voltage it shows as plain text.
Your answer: 26.5 V
